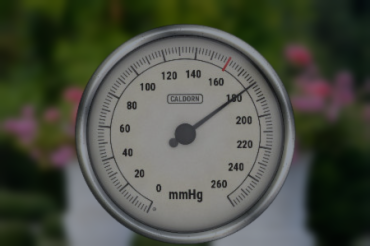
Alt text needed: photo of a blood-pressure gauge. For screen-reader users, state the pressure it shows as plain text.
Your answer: 180 mmHg
